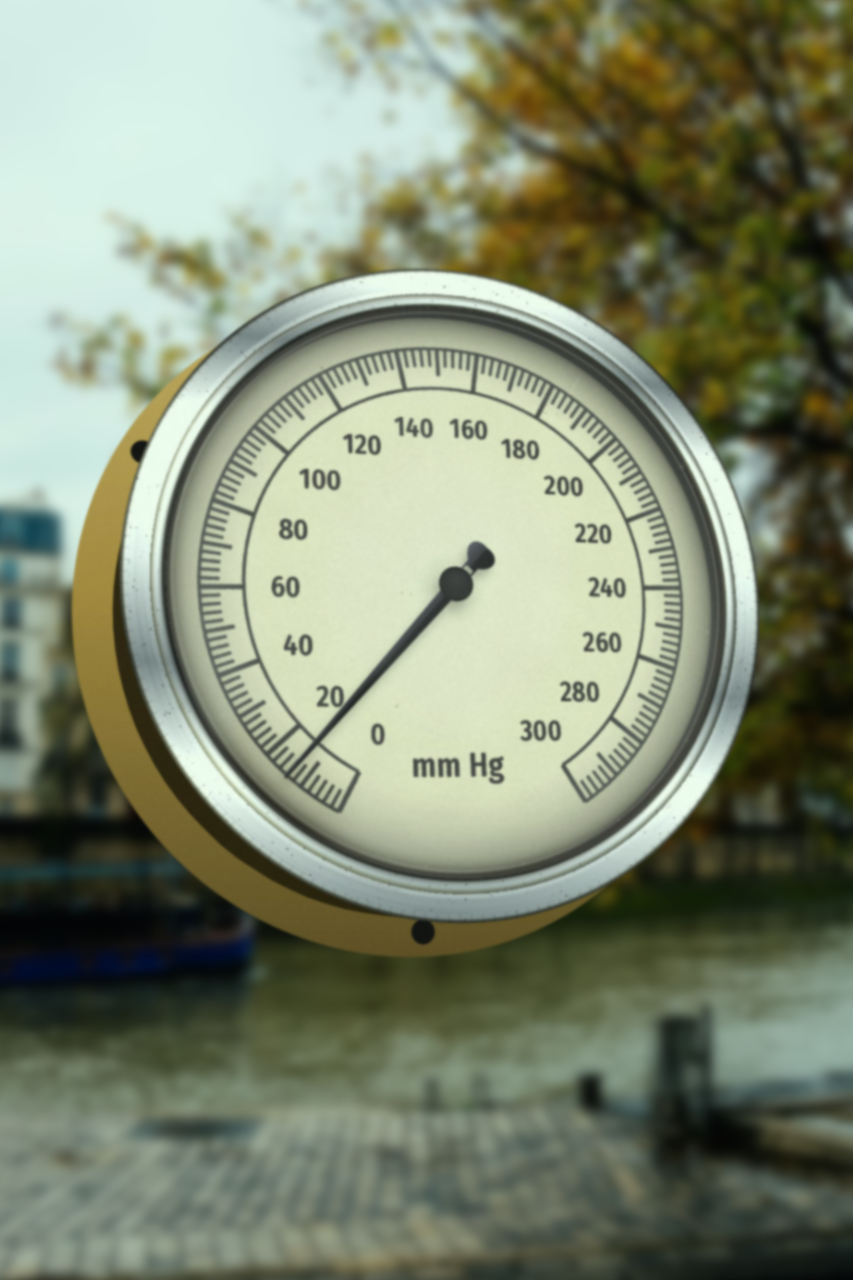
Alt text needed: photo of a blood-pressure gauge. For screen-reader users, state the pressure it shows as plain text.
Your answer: 14 mmHg
